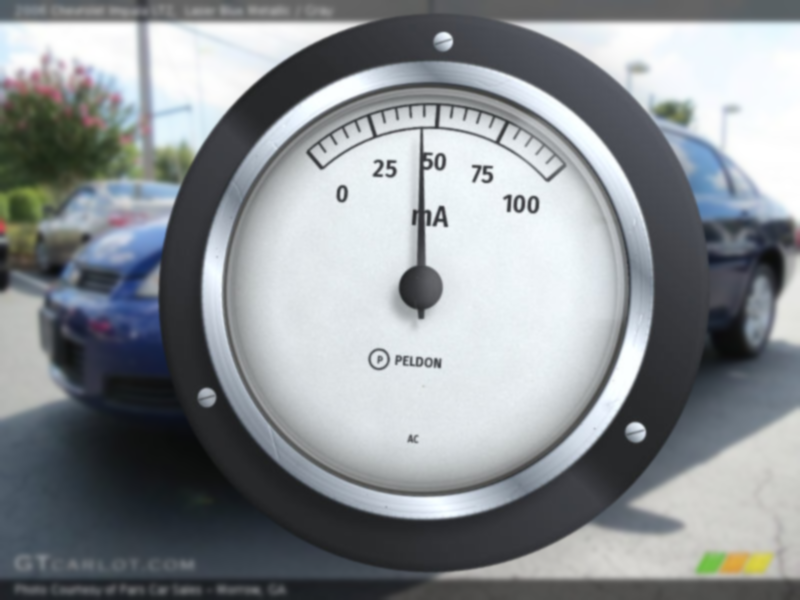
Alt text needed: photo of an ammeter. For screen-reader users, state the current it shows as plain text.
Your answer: 45 mA
